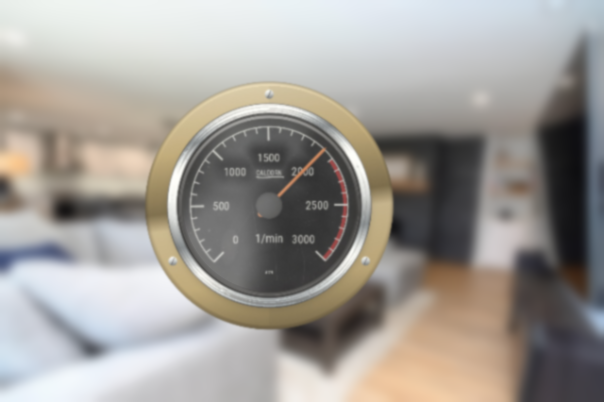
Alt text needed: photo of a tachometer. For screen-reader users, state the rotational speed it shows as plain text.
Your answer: 2000 rpm
